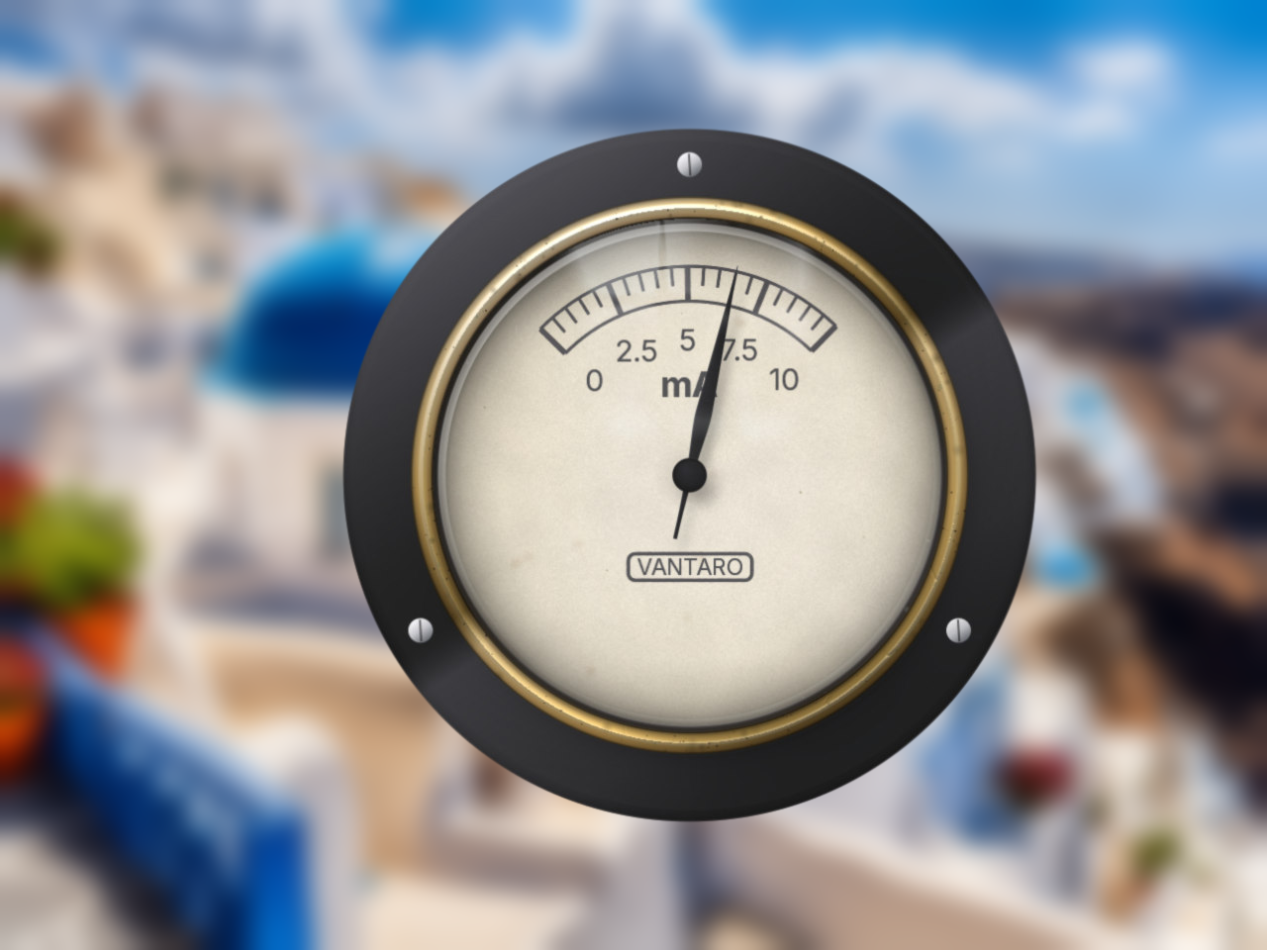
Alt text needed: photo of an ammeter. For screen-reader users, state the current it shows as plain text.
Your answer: 6.5 mA
